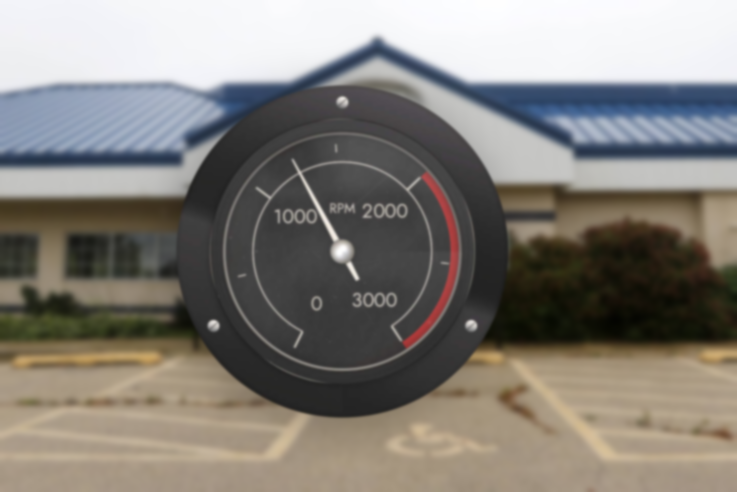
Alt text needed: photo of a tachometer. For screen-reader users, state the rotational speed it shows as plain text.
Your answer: 1250 rpm
